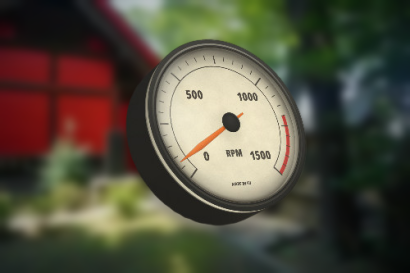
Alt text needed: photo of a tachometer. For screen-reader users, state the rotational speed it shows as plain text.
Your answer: 75 rpm
